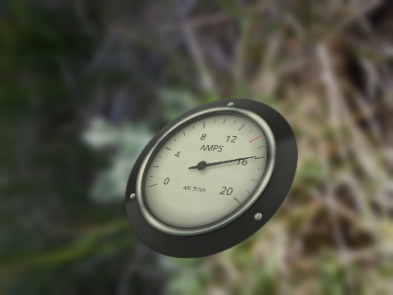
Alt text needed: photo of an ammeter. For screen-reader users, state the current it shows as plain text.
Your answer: 16 A
